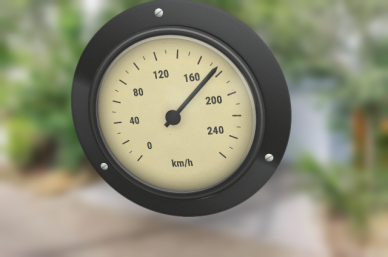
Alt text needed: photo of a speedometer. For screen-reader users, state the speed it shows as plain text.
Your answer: 175 km/h
